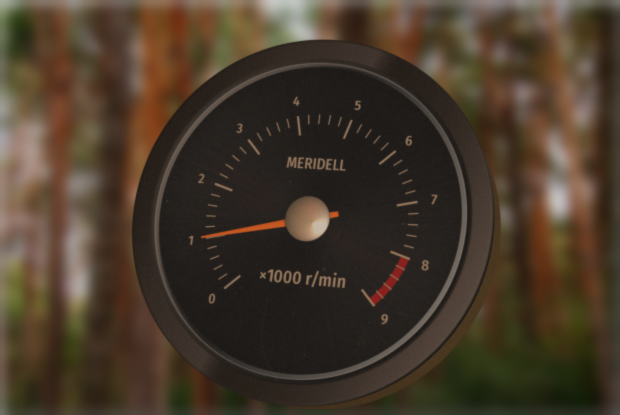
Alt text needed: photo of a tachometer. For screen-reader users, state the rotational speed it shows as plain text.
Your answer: 1000 rpm
